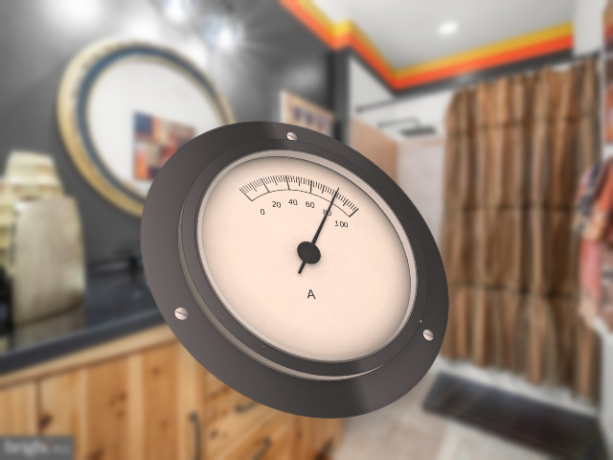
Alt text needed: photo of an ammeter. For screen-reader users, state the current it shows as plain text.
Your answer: 80 A
